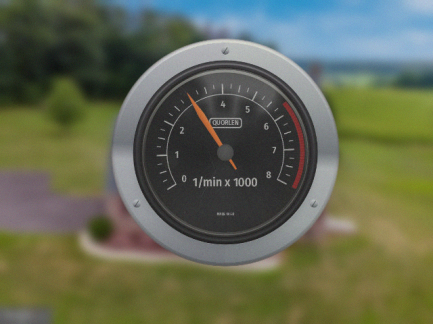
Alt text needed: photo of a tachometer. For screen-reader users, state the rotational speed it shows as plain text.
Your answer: 3000 rpm
